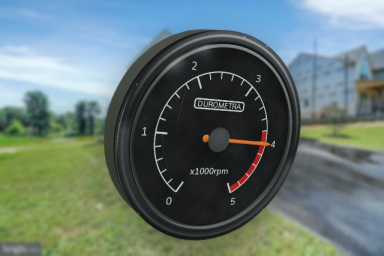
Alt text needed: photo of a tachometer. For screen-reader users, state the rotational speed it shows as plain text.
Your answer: 4000 rpm
